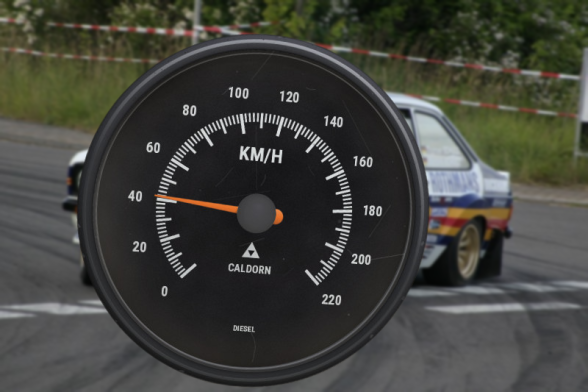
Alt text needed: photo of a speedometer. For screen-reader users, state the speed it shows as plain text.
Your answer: 42 km/h
